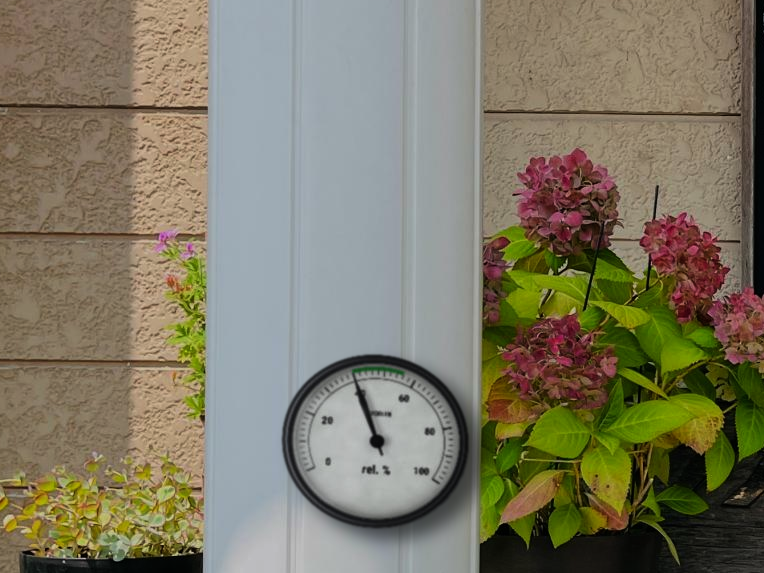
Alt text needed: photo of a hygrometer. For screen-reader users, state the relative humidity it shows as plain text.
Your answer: 40 %
